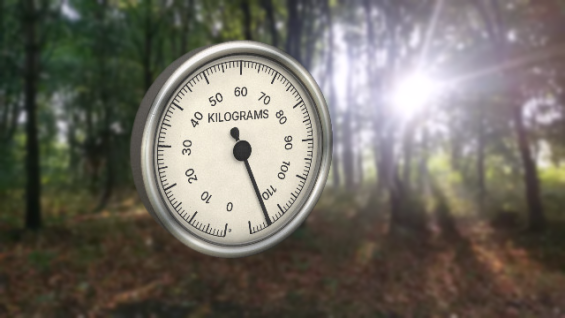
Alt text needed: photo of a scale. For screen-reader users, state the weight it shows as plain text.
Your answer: 115 kg
